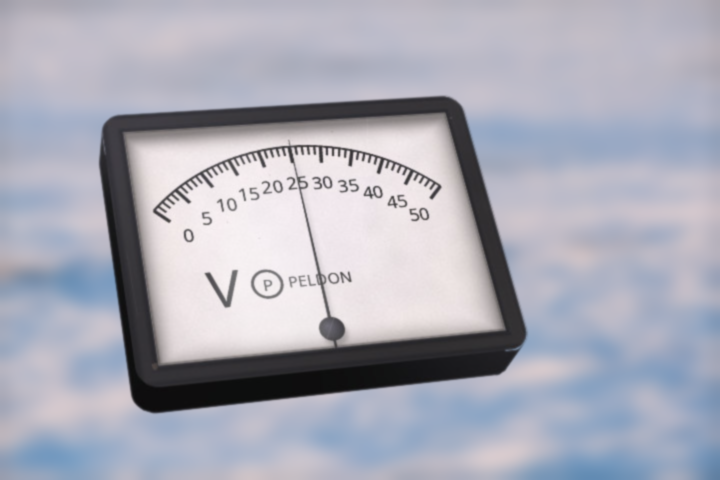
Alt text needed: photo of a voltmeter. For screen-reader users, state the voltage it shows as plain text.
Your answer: 25 V
